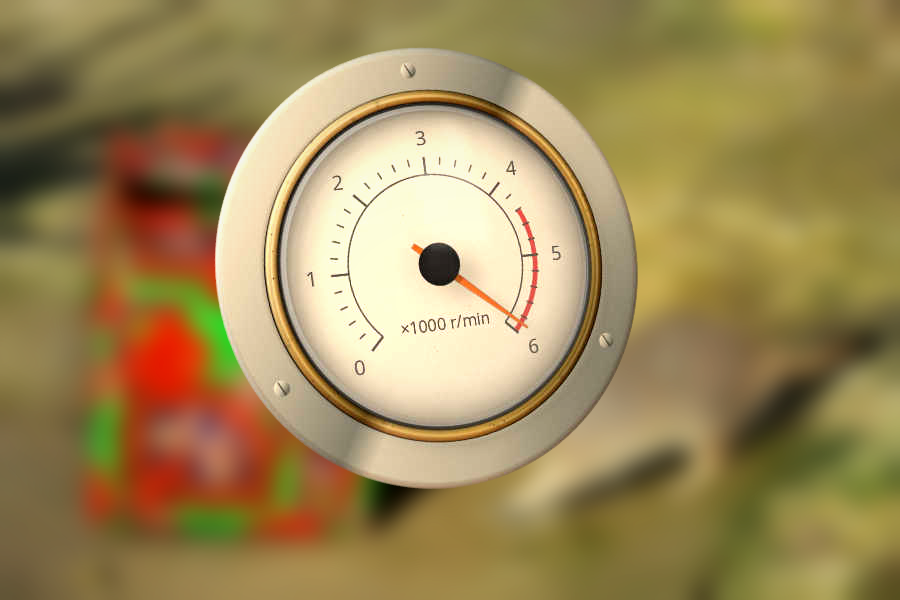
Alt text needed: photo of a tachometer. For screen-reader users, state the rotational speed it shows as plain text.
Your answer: 5900 rpm
